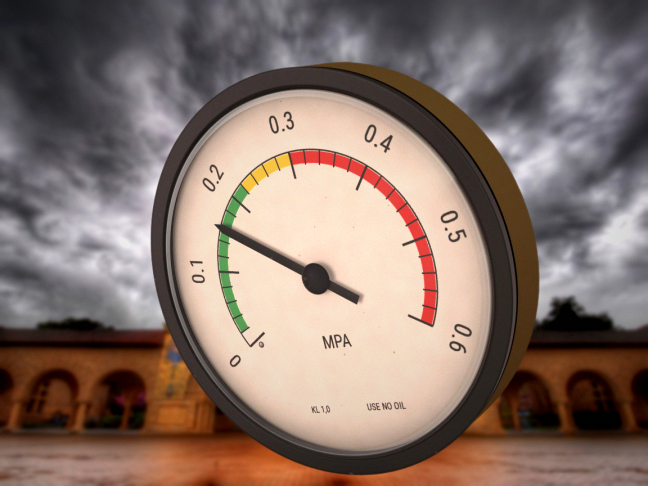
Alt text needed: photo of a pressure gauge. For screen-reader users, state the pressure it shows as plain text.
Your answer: 0.16 MPa
